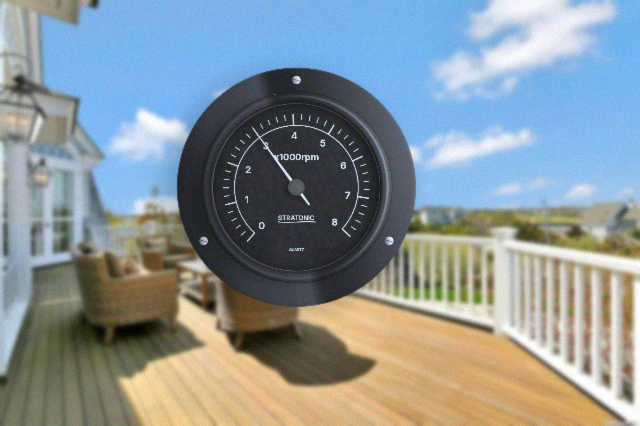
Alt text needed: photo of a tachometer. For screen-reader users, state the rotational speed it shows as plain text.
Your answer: 3000 rpm
